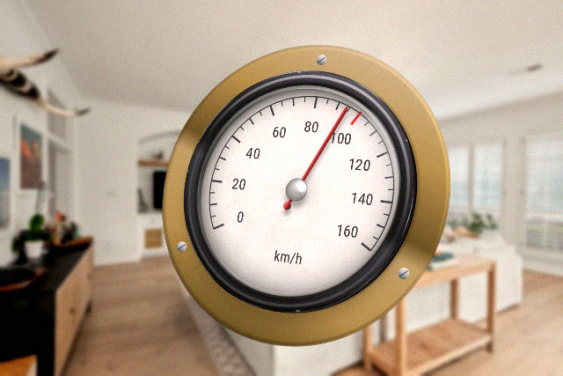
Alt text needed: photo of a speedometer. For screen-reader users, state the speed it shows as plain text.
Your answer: 95 km/h
